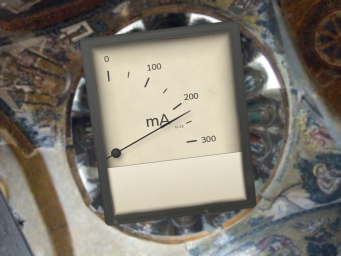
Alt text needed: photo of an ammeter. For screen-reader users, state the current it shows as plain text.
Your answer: 225 mA
